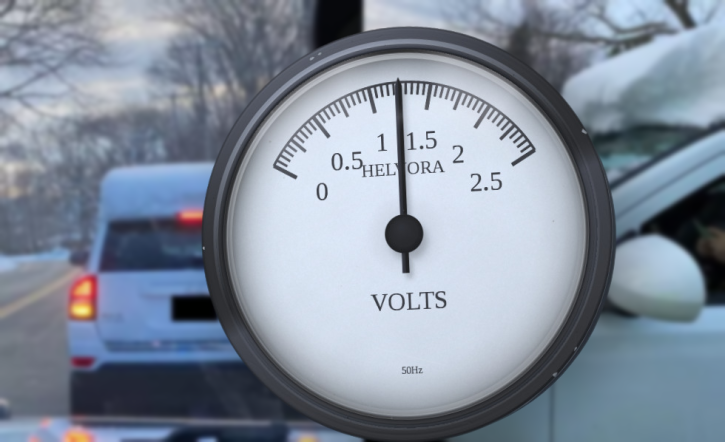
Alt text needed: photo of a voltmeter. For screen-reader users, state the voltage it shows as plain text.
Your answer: 1.25 V
